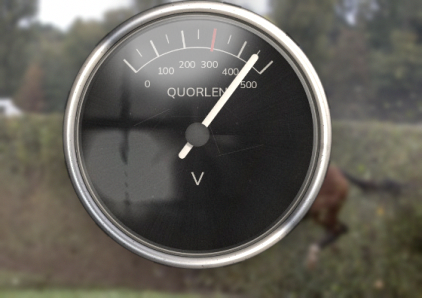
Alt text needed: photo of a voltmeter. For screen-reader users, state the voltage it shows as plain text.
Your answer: 450 V
